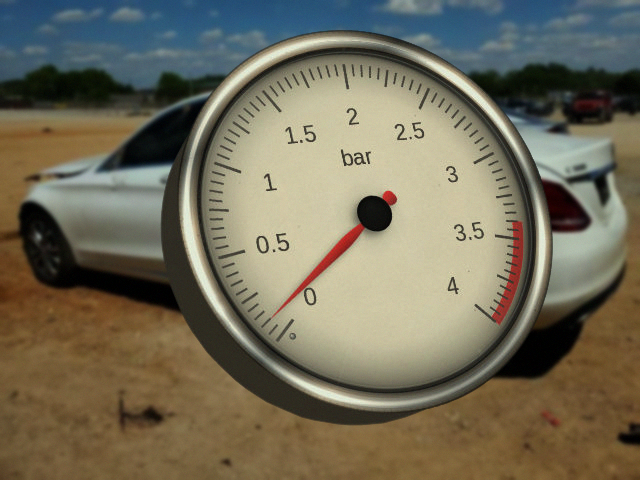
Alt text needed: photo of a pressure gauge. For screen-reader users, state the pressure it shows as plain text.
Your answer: 0.1 bar
